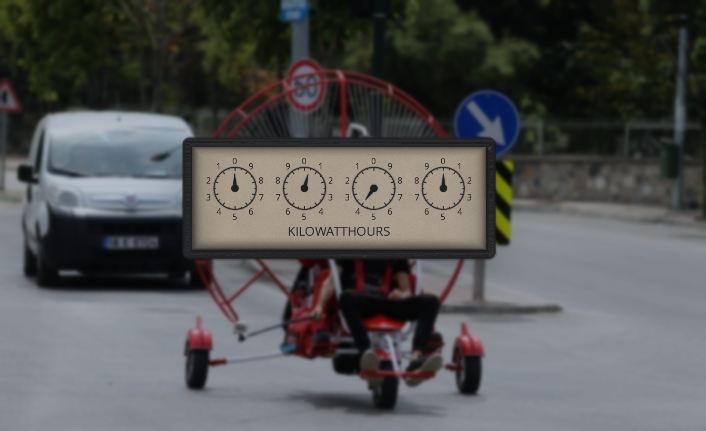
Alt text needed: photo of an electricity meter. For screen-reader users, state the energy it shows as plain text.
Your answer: 40 kWh
